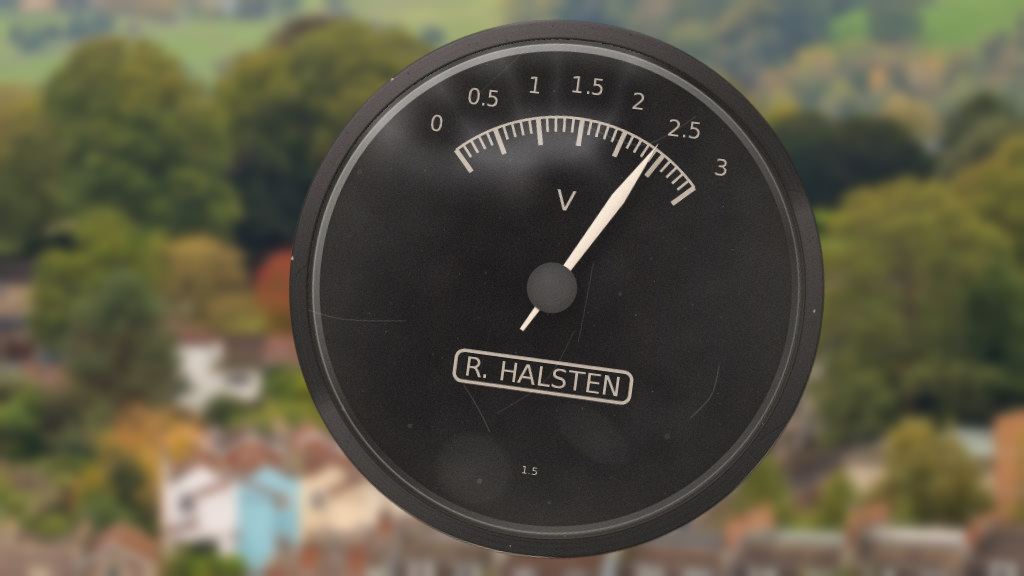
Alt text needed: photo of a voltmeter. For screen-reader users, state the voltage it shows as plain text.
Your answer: 2.4 V
